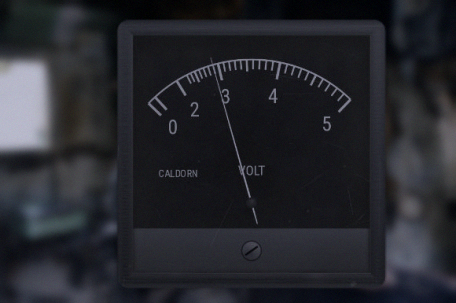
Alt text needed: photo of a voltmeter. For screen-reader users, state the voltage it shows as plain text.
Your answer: 2.9 V
